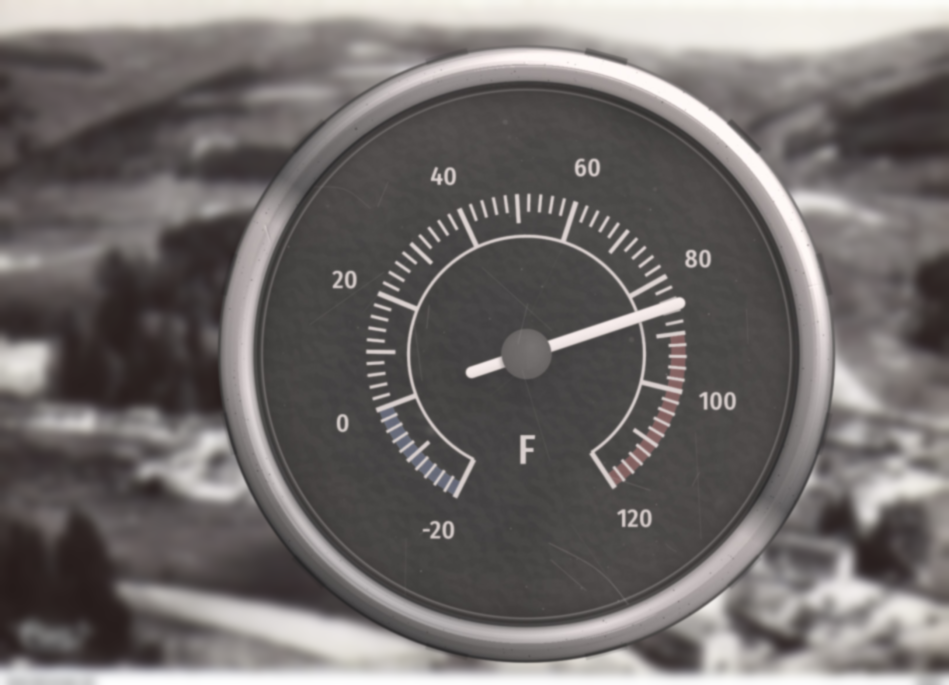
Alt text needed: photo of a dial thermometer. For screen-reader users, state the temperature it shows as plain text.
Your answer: 85 °F
